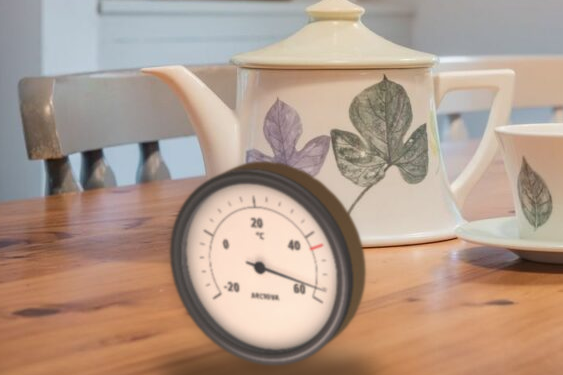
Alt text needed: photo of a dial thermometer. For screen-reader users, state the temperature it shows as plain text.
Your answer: 56 °C
